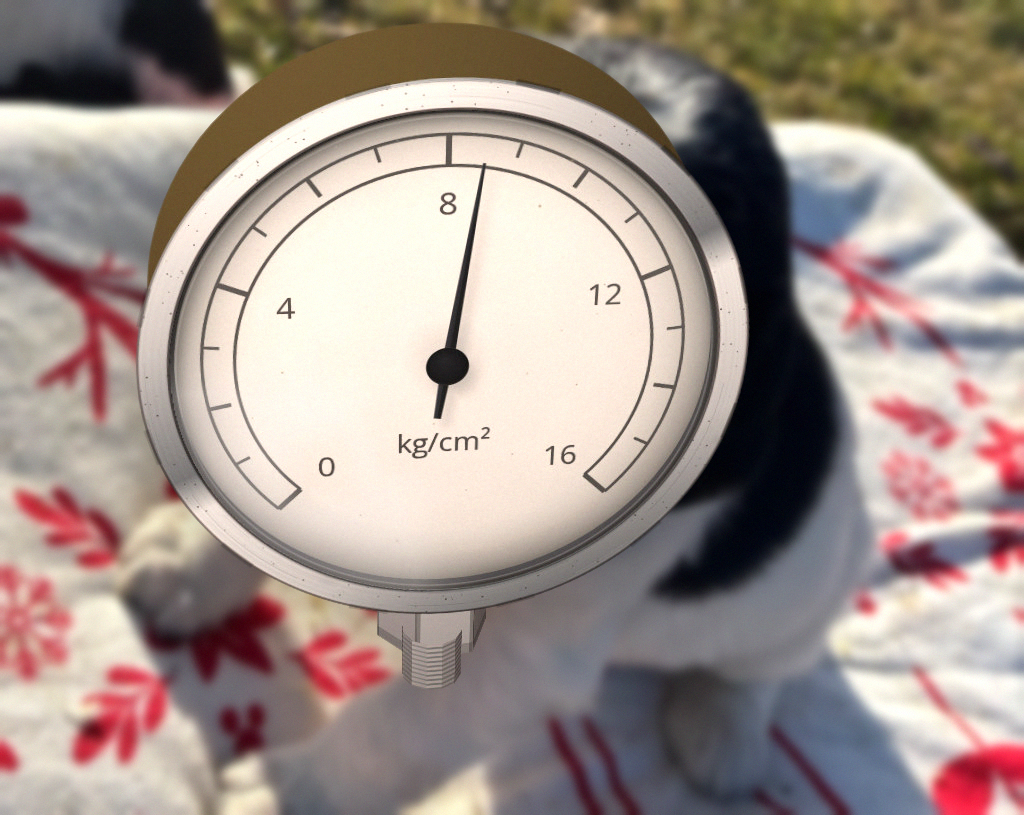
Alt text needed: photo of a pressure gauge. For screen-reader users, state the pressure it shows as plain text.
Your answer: 8.5 kg/cm²
